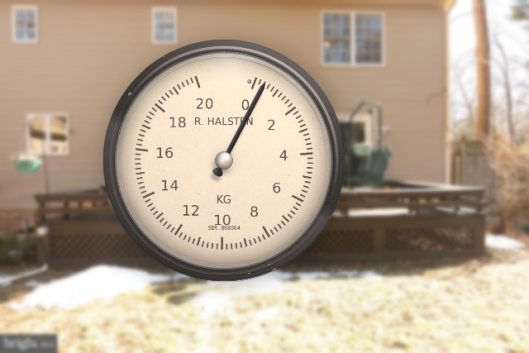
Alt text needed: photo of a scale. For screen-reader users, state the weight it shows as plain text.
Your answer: 0.4 kg
